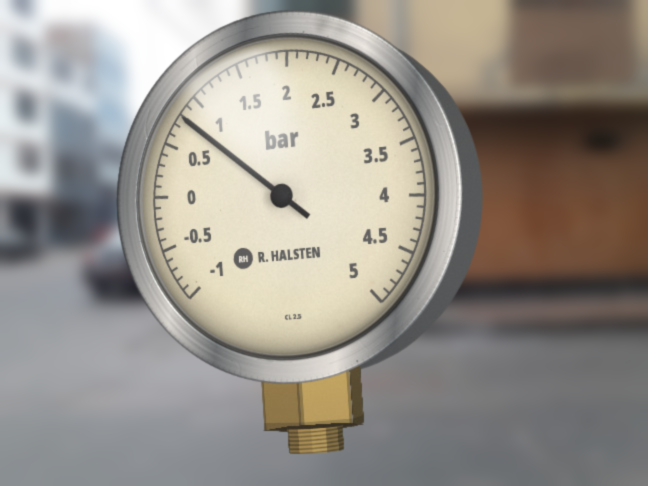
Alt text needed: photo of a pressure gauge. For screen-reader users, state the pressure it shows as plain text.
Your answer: 0.8 bar
